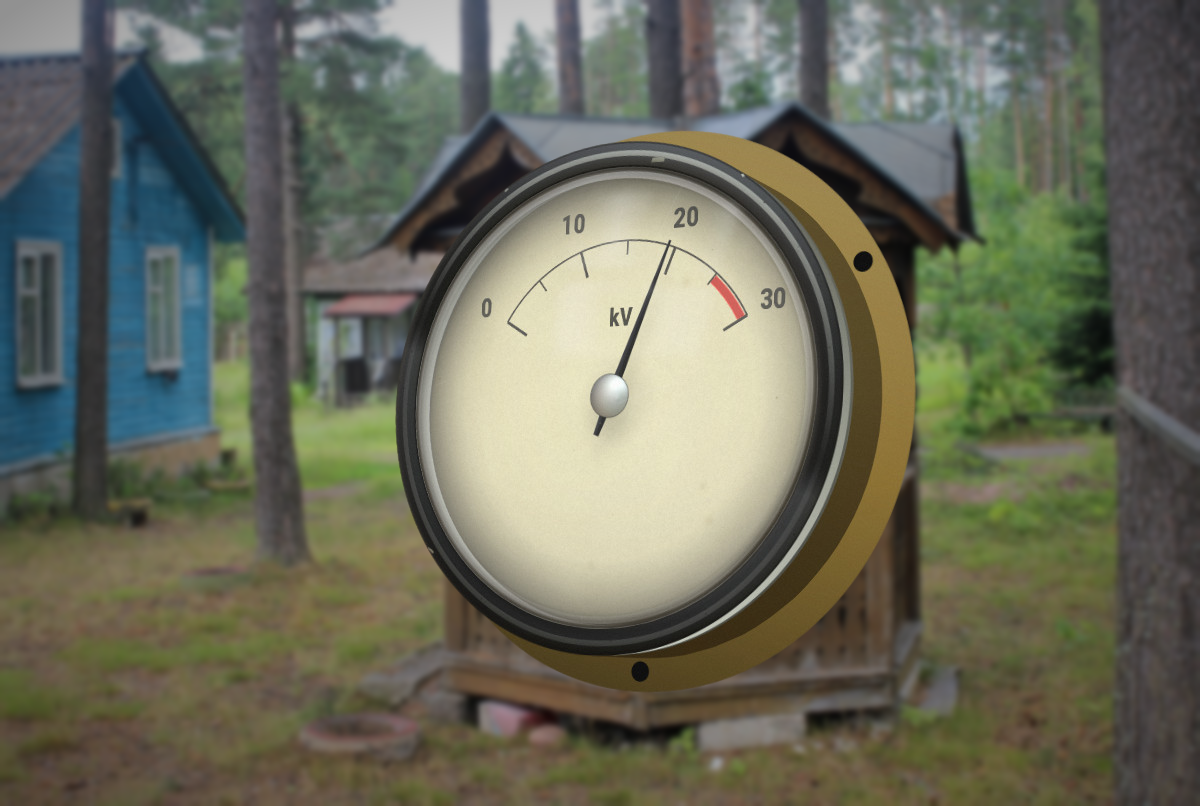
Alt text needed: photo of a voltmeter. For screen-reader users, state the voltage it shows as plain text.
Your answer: 20 kV
